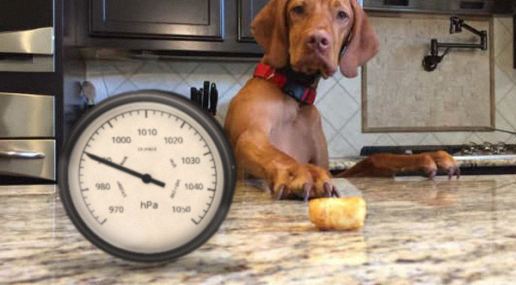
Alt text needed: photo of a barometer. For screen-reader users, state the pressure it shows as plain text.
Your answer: 990 hPa
